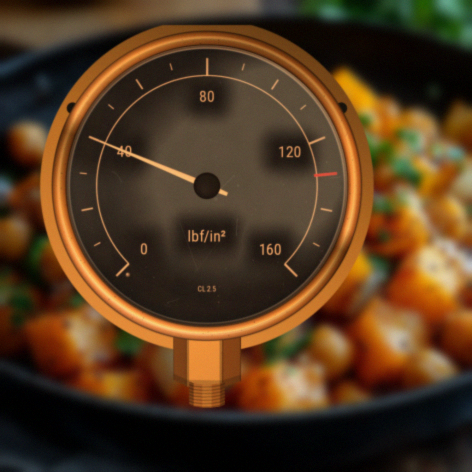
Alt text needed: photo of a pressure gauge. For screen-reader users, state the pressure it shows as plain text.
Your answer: 40 psi
